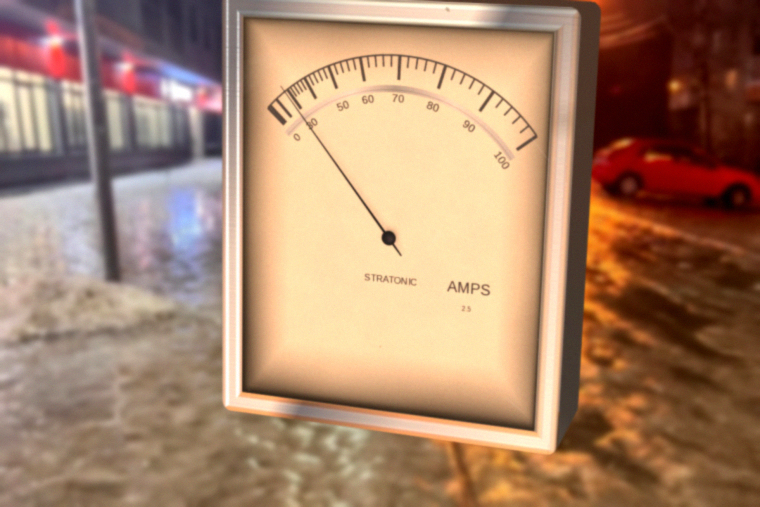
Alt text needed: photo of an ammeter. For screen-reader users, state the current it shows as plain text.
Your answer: 30 A
